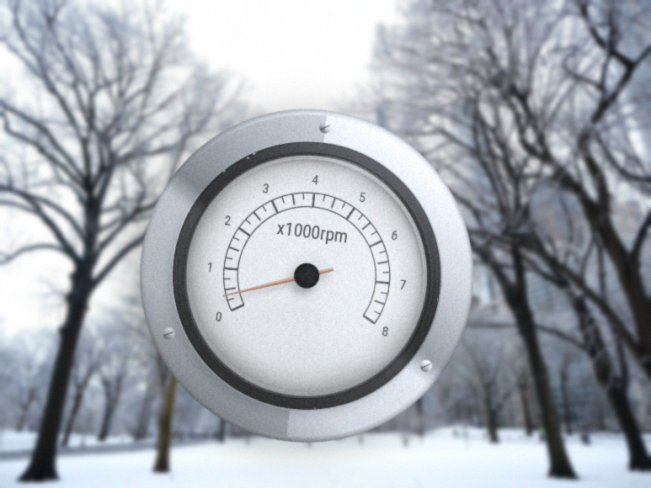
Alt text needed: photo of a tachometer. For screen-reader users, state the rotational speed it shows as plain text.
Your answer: 375 rpm
